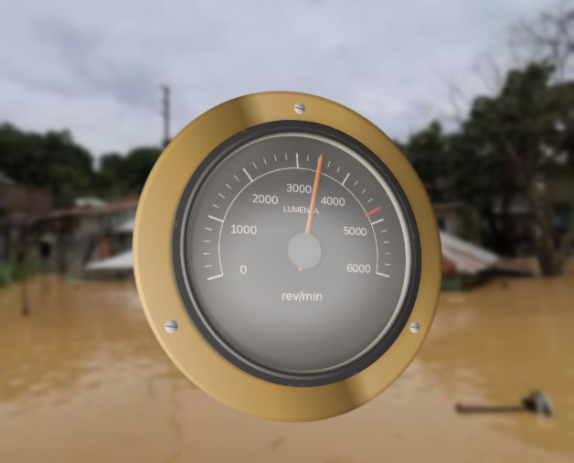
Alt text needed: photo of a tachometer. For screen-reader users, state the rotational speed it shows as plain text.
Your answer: 3400 rpm
